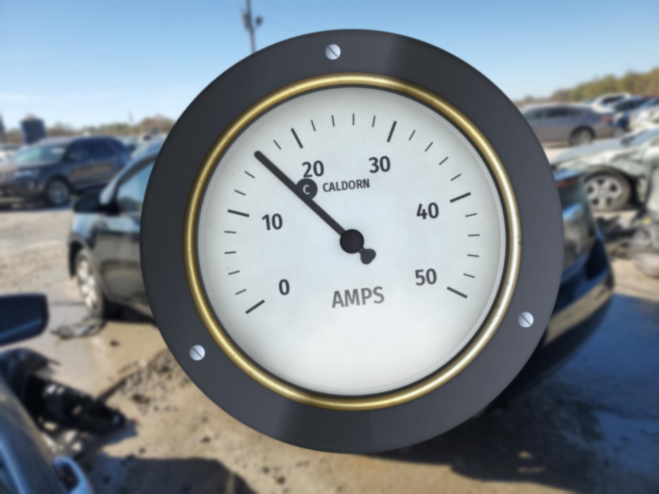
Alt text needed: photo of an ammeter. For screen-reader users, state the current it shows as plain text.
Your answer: 16 A
